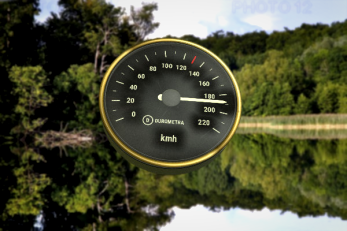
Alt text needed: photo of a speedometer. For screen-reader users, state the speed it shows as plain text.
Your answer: 190 km/h
